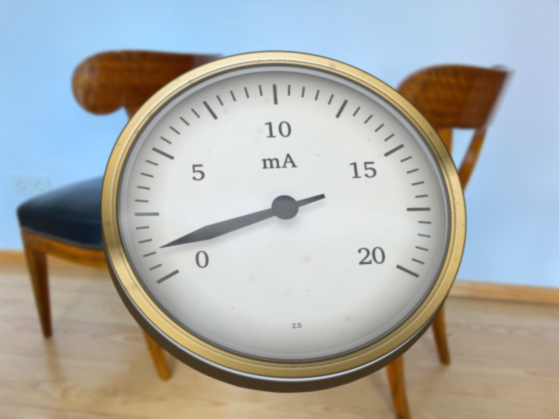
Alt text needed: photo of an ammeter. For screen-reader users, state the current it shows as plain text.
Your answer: 1 mA
